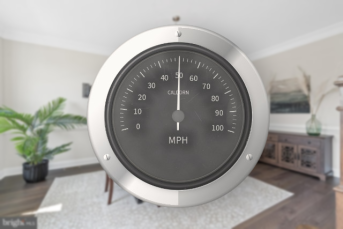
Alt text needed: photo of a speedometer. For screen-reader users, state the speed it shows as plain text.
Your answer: 50 mph
